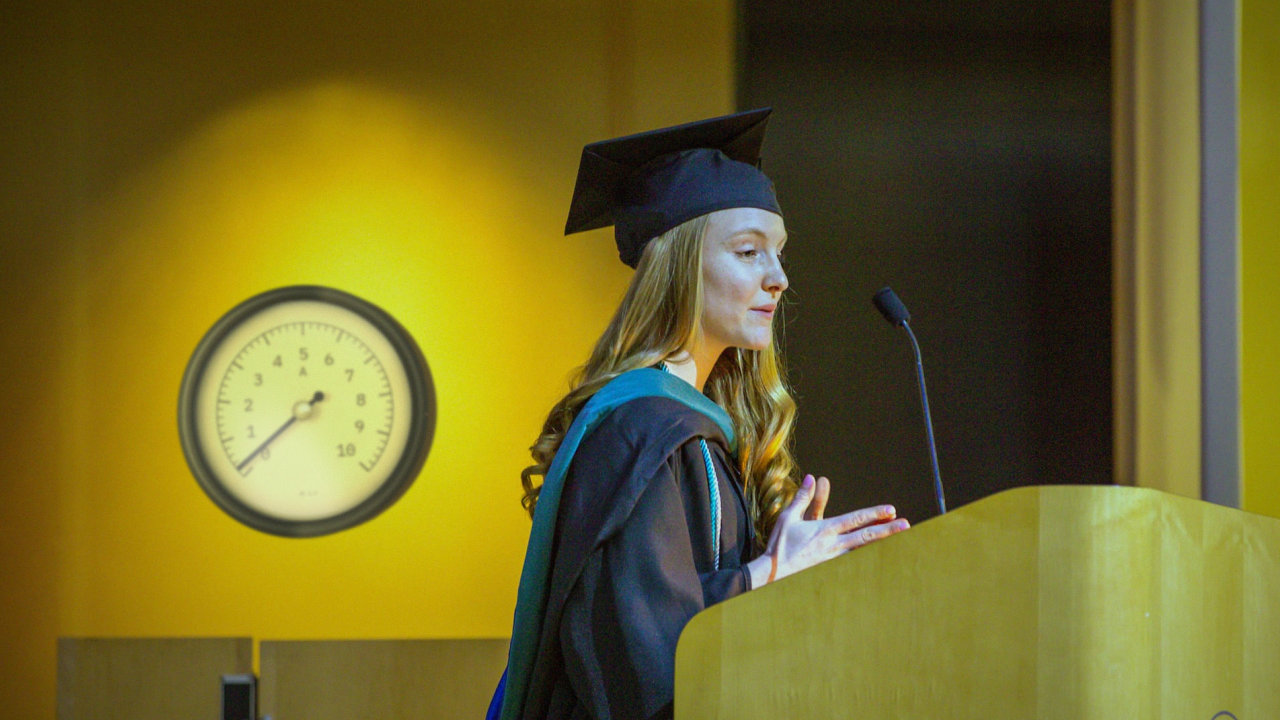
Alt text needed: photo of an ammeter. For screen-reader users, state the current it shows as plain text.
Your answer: 0.2 A
